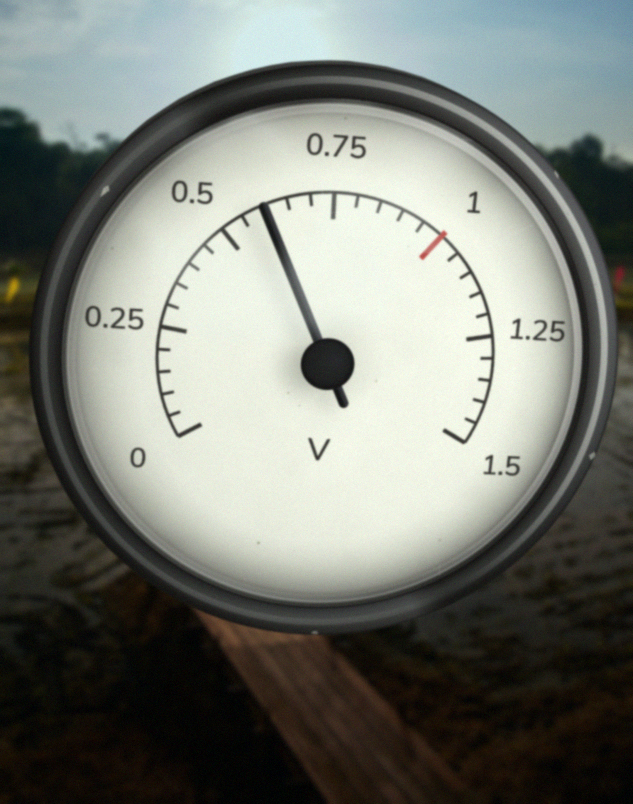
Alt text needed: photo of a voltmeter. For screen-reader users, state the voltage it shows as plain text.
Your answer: 0.6 V
